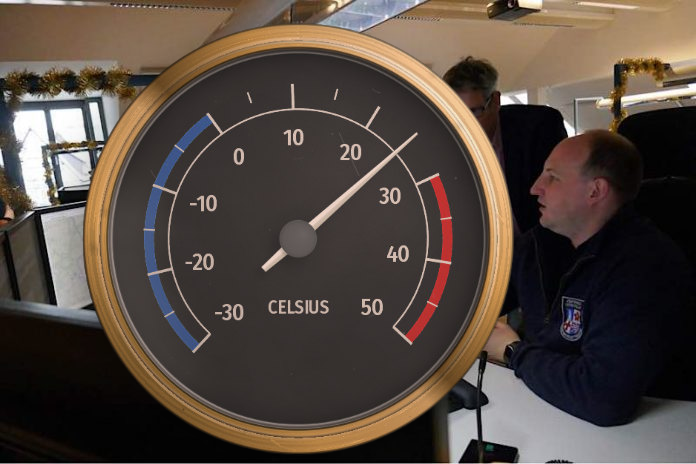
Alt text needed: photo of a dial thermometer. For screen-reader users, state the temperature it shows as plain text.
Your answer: 25 °C
